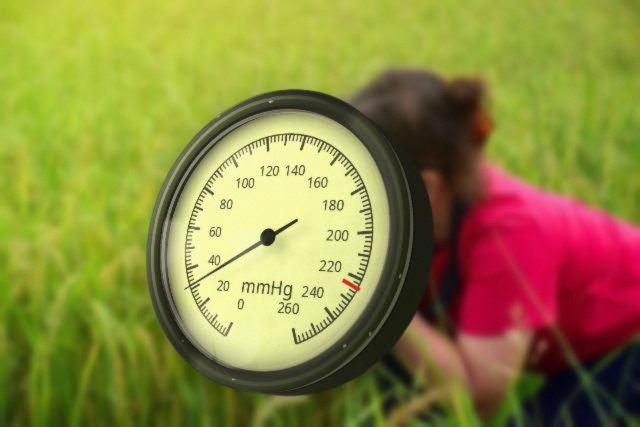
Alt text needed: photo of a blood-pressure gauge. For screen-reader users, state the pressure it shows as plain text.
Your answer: 30 mmHg
